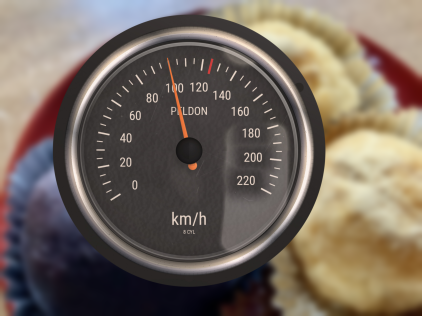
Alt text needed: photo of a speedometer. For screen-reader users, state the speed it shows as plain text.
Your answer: 100 km/h
